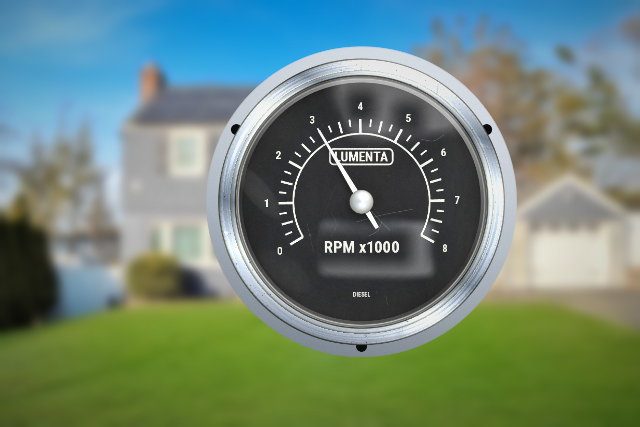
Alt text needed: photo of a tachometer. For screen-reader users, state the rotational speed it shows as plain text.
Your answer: 3000 rpm
